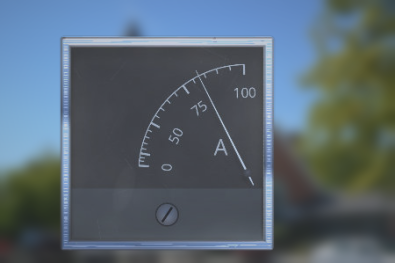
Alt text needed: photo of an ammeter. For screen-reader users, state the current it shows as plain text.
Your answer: 82.5 A
